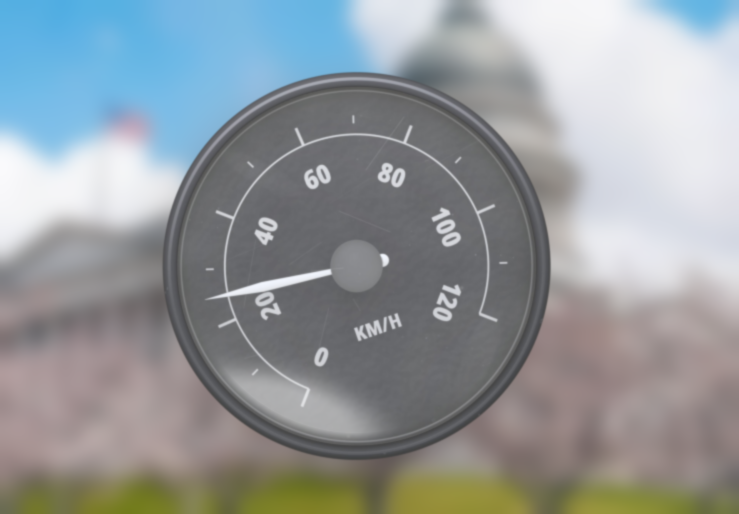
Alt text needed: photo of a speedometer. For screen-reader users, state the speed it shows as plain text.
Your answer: 25 km/h
